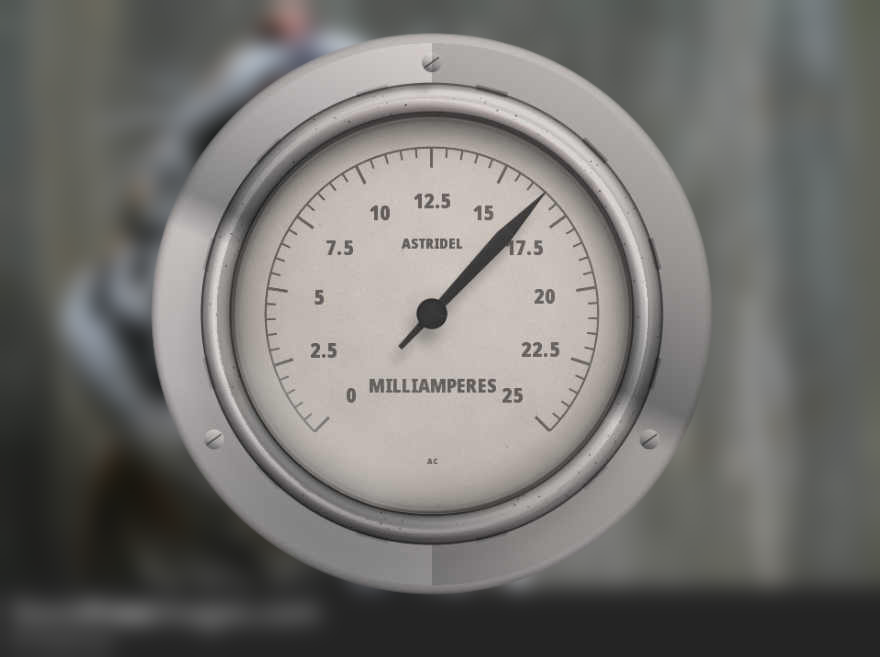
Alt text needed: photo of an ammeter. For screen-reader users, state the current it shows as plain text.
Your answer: 16.5 mA
